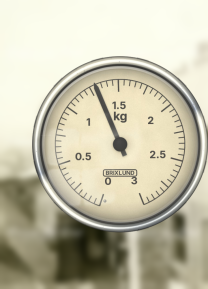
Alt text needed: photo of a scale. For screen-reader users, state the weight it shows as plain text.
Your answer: 1.3 kg
